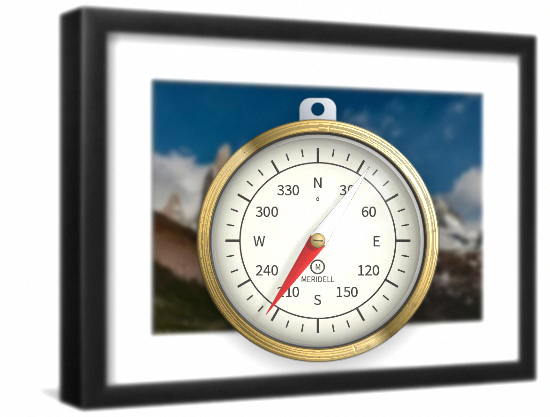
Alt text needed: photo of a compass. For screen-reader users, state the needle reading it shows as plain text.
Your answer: 215 °
